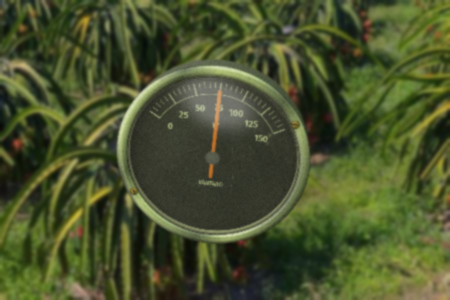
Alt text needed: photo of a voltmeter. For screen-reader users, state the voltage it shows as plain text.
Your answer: 75 V
